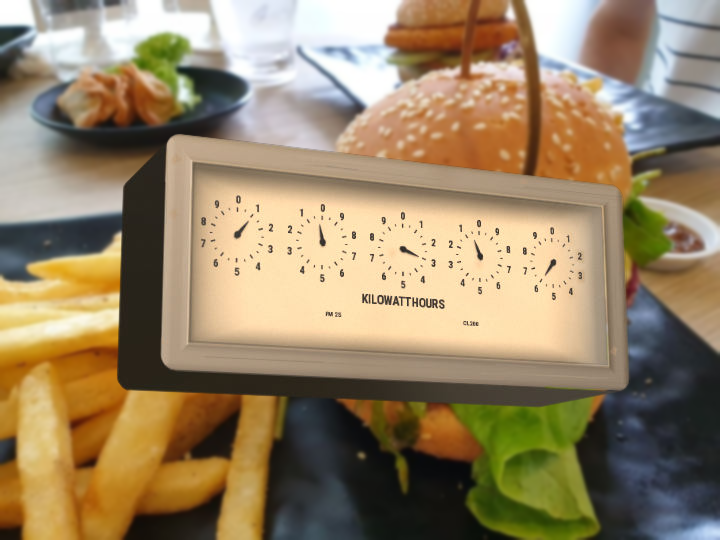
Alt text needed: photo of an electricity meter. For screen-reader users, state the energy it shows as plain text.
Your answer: 10306 kWh
